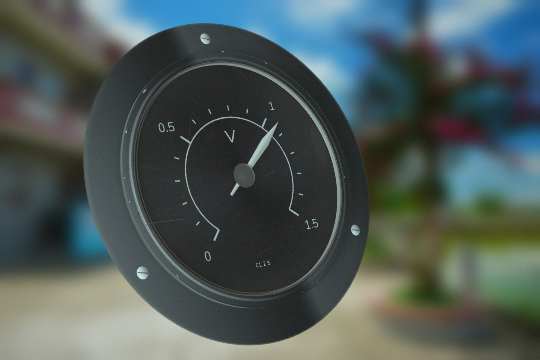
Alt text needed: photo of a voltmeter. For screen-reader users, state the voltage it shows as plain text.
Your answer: 1.05 V
